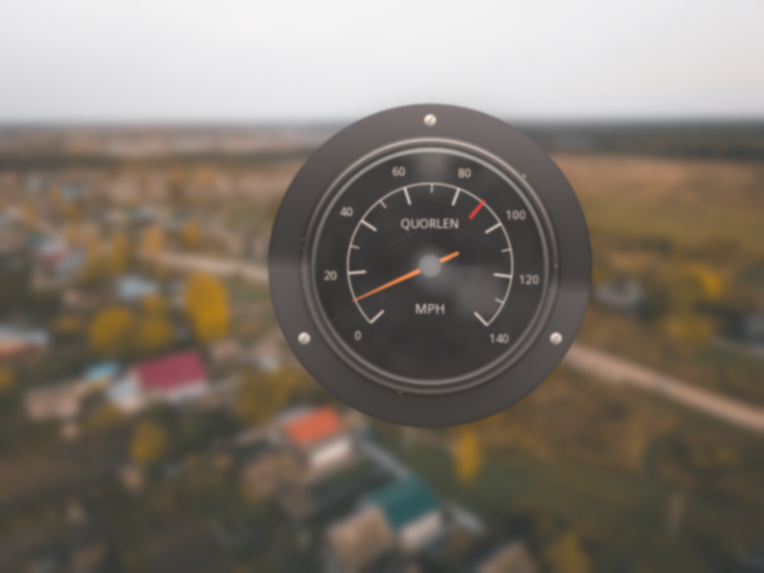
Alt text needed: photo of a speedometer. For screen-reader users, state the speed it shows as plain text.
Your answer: 10 mph
